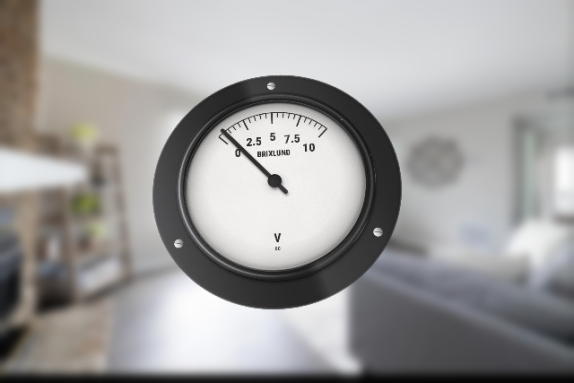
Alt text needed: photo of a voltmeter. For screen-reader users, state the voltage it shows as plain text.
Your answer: 0.5 V
